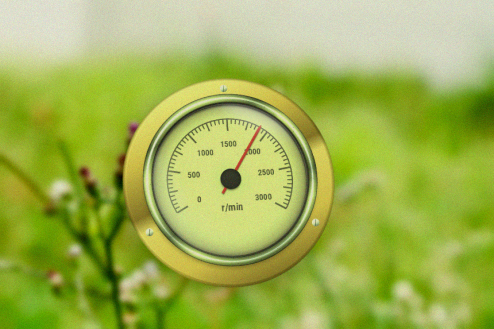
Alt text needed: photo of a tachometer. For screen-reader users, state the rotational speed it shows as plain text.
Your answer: 1900 rpm
